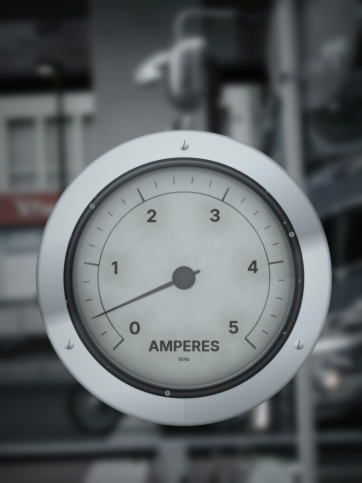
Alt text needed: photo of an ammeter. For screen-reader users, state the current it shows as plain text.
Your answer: 0.4 A
